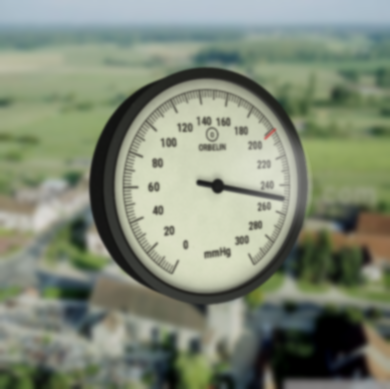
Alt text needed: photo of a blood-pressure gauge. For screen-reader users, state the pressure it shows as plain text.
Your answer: 250 mmHg
